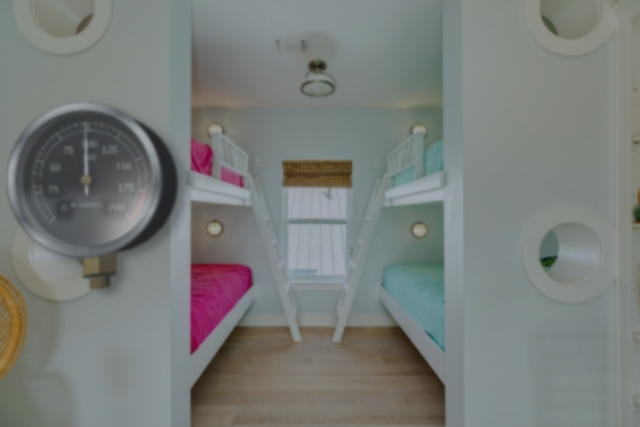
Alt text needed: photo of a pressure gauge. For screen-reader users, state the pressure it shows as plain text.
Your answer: 100 psi
